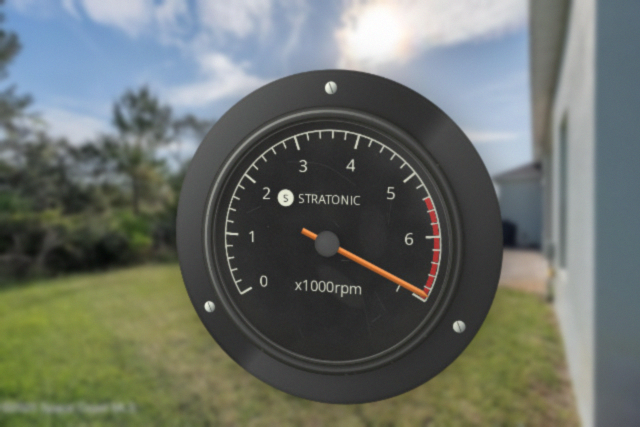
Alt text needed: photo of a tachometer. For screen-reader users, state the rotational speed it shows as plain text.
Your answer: 6900 rpm
